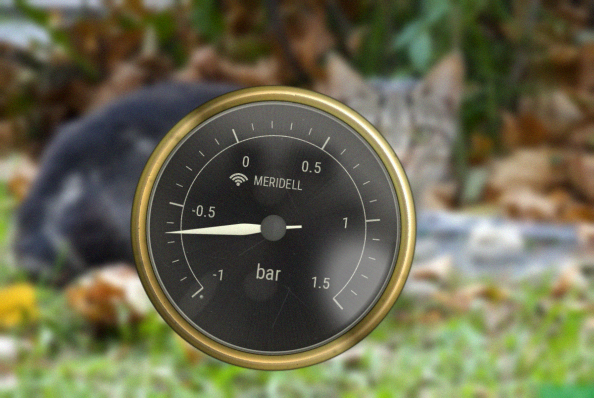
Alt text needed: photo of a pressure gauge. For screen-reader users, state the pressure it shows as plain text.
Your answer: -0.65 bar
